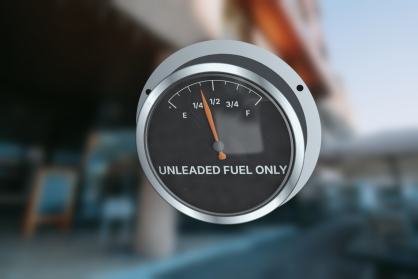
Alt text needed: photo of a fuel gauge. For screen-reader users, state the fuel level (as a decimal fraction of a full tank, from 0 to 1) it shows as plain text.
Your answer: 0.375
